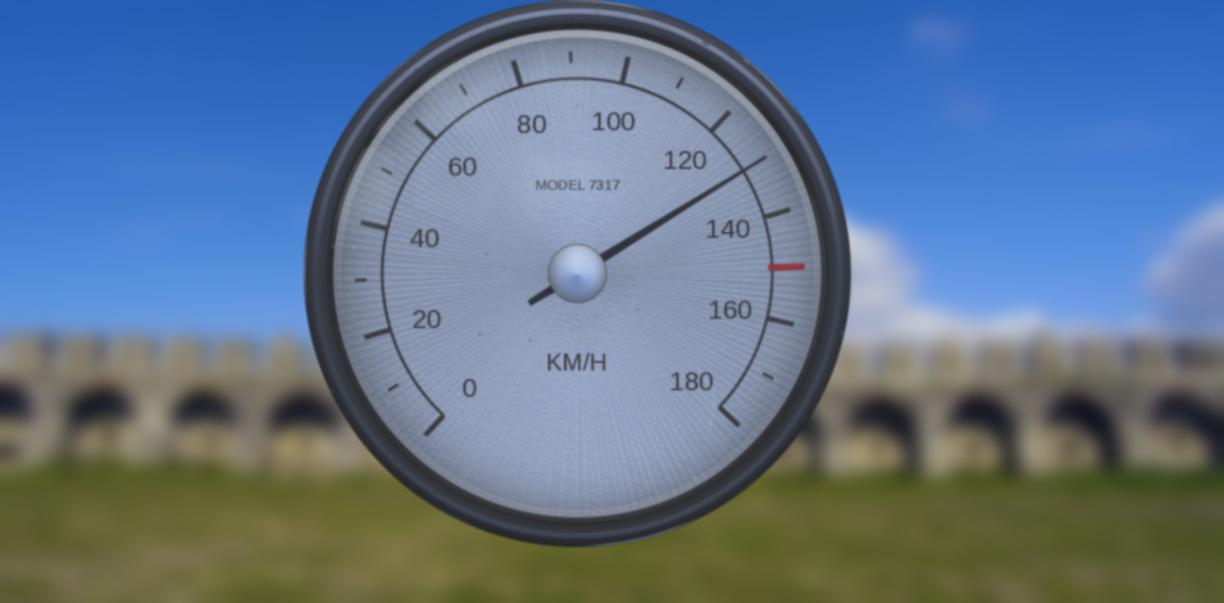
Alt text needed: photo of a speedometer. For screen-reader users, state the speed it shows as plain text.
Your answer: 130 km/h
